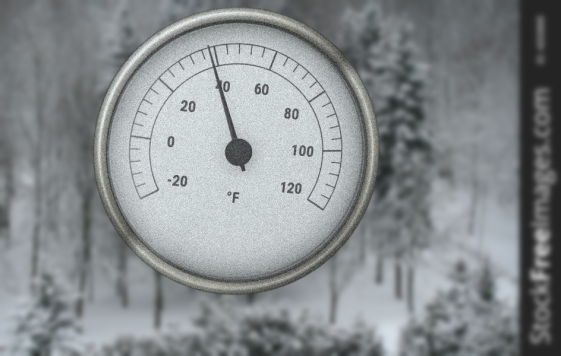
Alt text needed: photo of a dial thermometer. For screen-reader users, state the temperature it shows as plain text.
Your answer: 38 °F
